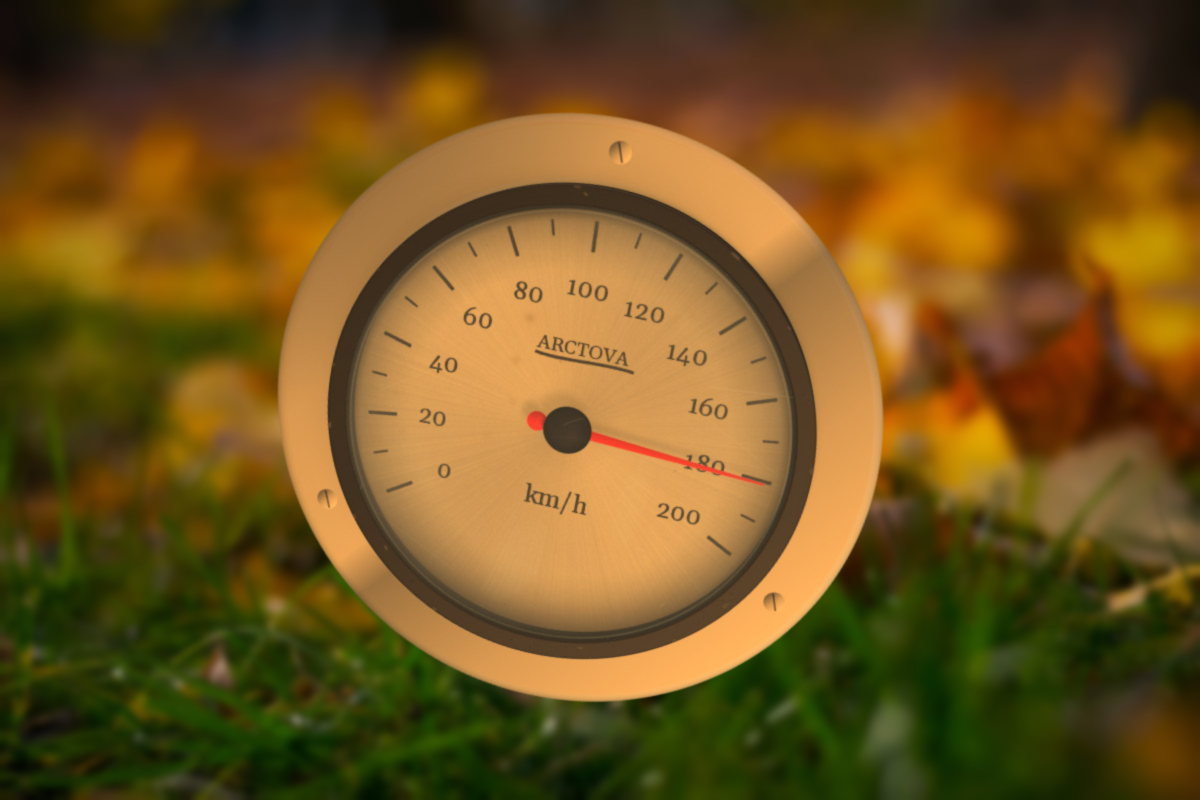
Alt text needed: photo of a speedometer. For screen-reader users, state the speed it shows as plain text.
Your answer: 180 km/h
